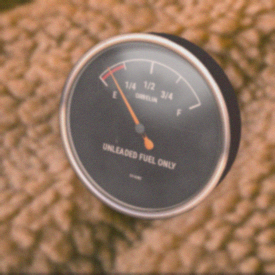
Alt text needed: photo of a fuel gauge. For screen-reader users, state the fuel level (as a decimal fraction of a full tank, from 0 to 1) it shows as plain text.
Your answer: 0.125
